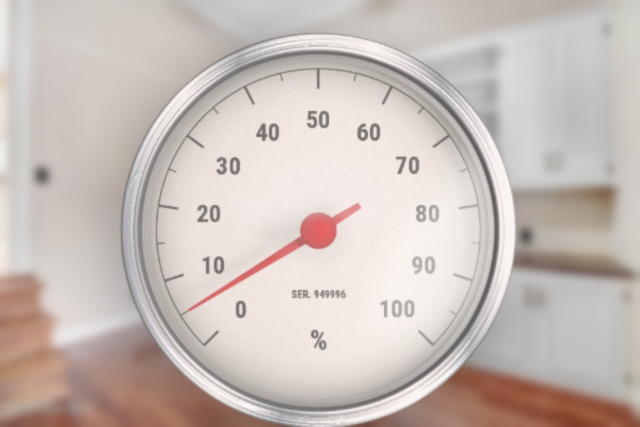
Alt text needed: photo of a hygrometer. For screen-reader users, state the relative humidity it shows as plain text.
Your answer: 5 %
